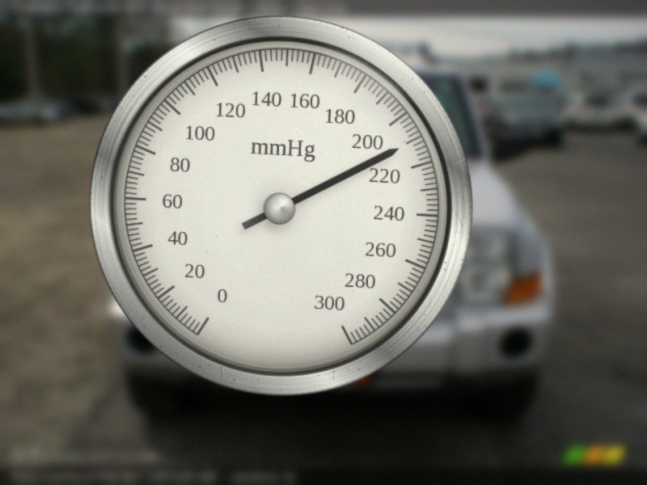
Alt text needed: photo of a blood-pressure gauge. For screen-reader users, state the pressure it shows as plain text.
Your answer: 210 mmHg
